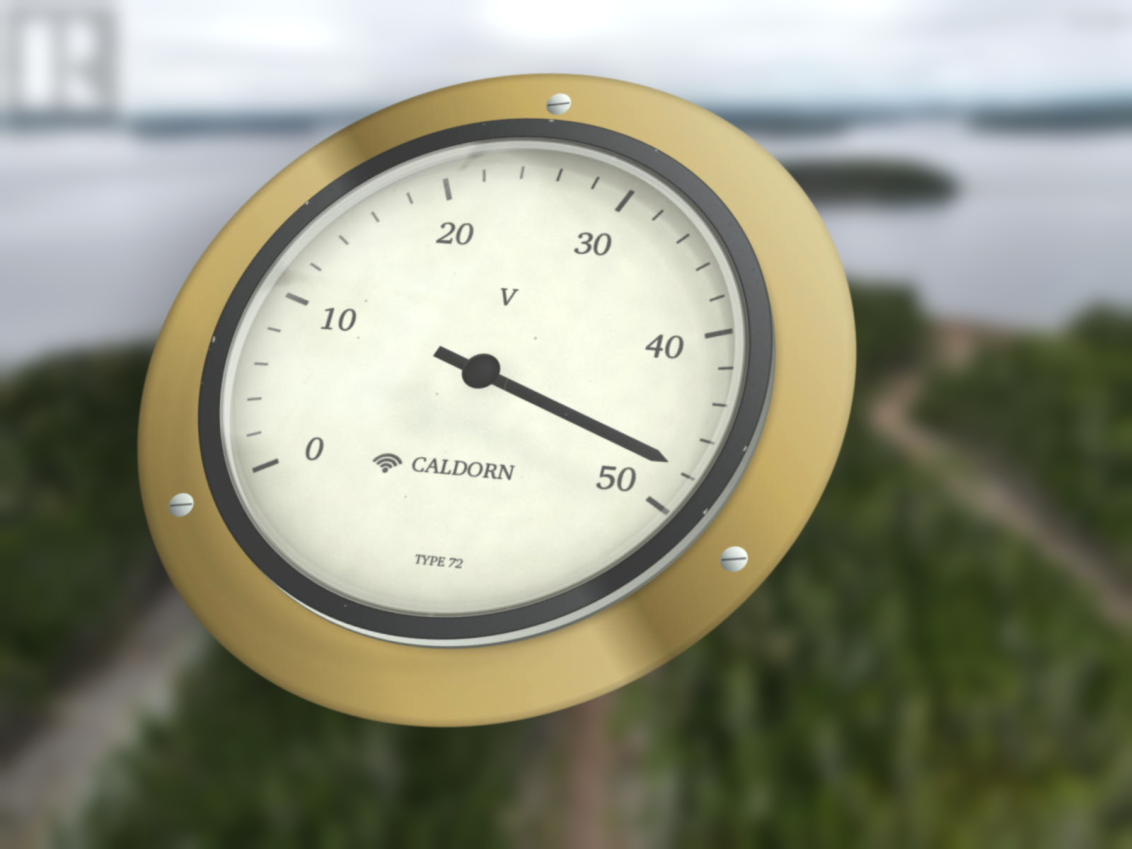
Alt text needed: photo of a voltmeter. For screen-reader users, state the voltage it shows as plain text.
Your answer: 48 V
